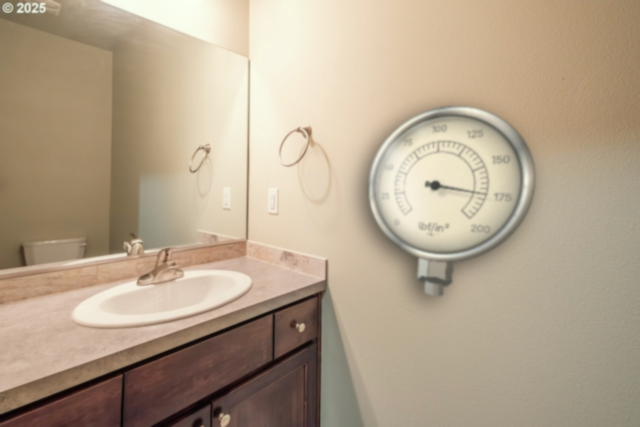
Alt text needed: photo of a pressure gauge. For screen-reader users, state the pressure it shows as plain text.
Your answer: 175 psi
